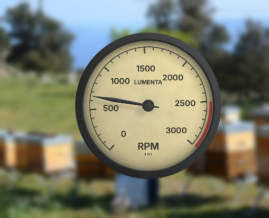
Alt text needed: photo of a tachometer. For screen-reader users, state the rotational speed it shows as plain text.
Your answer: 650 rpm
